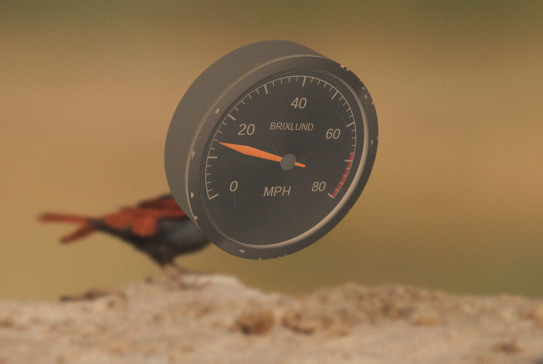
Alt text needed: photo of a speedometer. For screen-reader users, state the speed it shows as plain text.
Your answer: 14 mph
